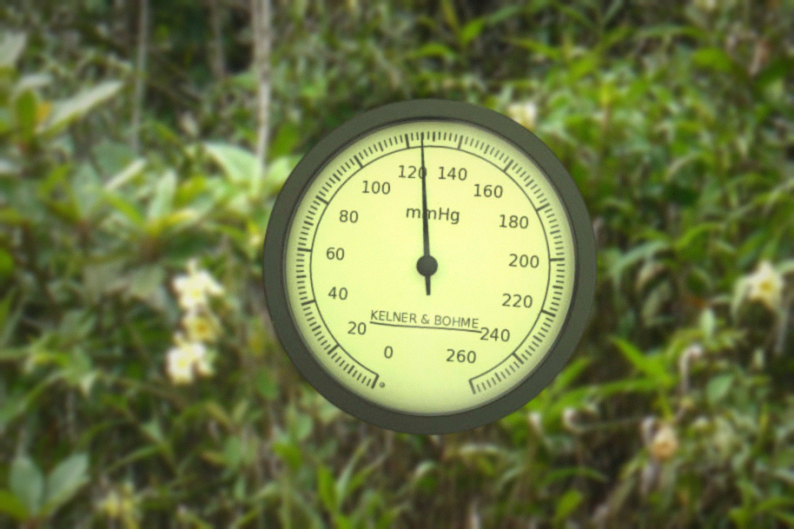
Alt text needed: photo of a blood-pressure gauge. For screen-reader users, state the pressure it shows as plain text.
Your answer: 126 mmHg
